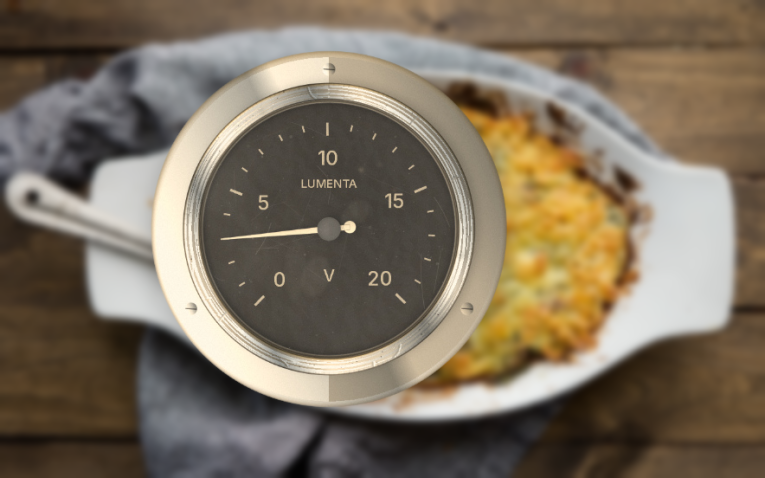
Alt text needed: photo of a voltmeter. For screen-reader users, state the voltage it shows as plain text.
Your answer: 3 V
